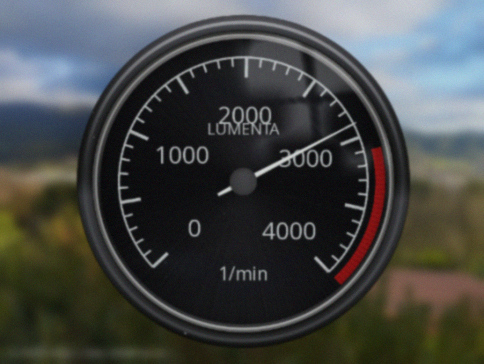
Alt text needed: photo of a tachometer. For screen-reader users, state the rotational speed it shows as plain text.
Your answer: 2900 rpm
